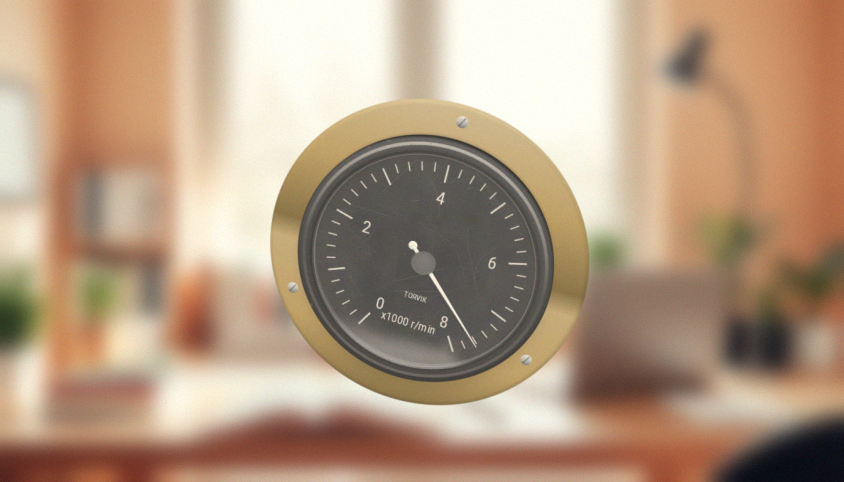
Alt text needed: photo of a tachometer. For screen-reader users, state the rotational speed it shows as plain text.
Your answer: 7600 rpm
